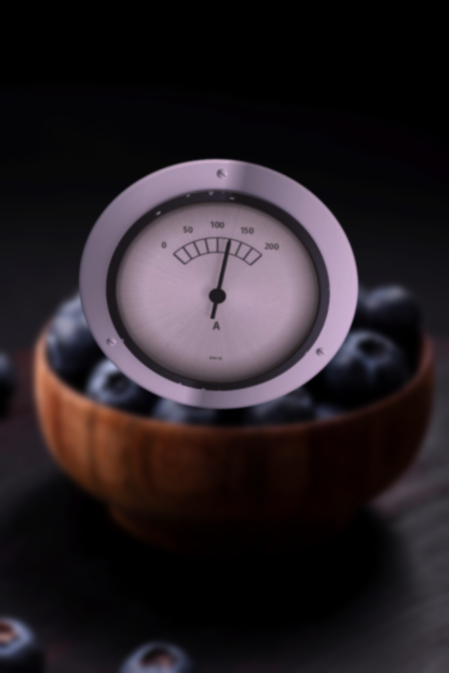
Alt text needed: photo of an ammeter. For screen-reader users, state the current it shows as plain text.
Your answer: 125 A
